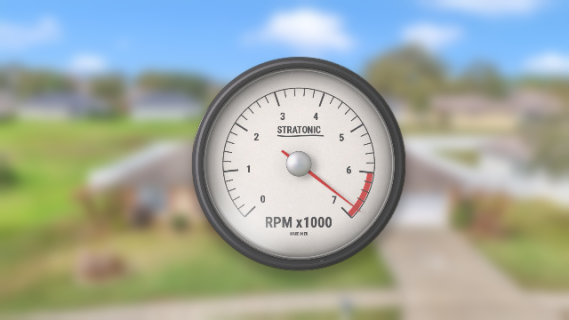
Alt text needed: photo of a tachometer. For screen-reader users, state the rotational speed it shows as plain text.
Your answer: 6800 rpm
